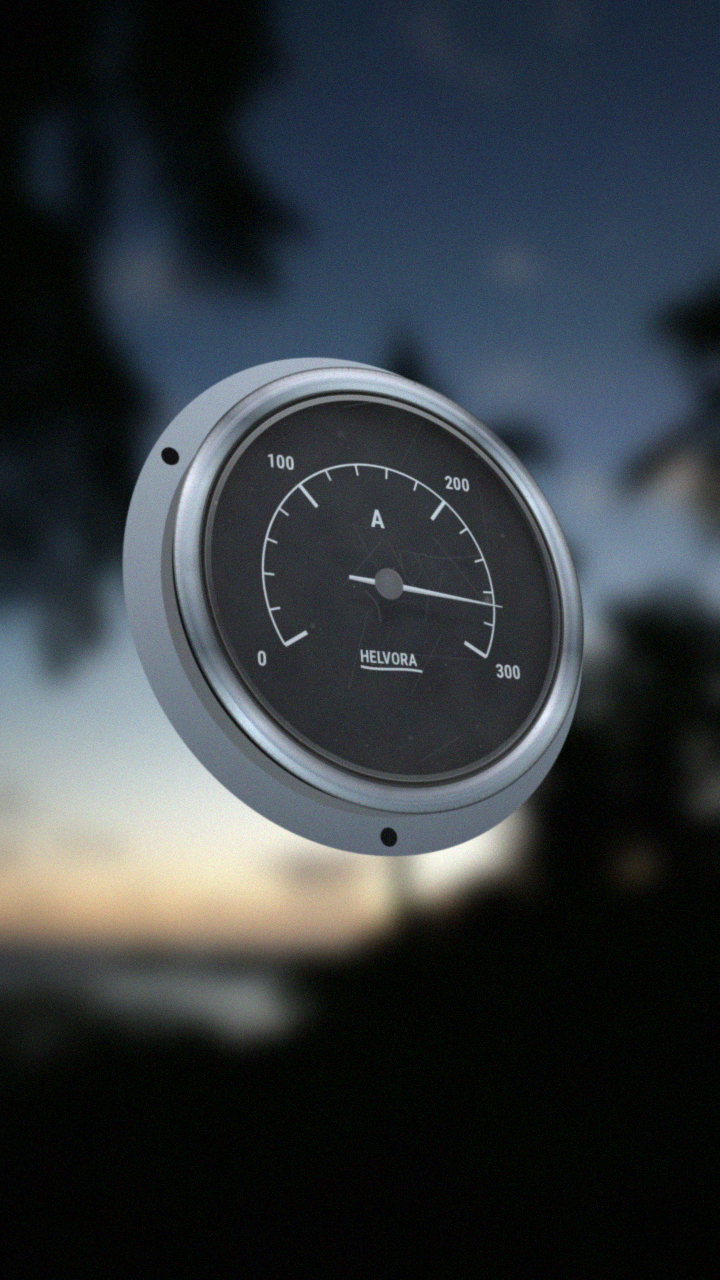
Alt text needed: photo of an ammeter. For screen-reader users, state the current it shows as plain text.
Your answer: 270 A
